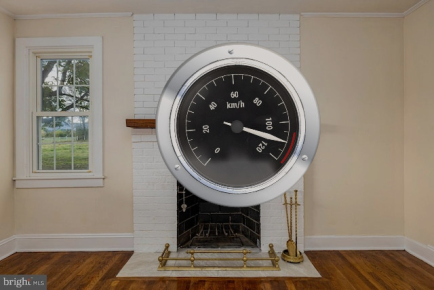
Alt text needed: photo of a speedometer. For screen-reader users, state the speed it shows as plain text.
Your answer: 110 km/h
